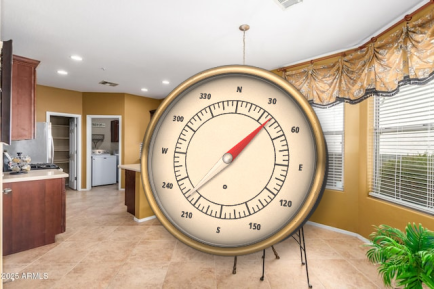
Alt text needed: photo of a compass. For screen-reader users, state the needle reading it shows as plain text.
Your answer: 40 °
